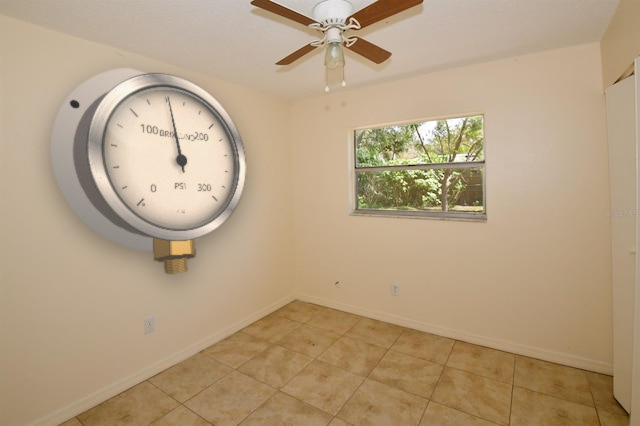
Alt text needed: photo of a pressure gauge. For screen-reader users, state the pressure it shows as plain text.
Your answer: 140 psi
